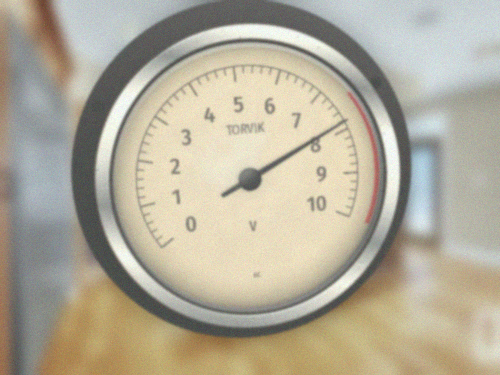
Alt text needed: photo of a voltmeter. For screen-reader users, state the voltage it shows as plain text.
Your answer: 7.8 V
